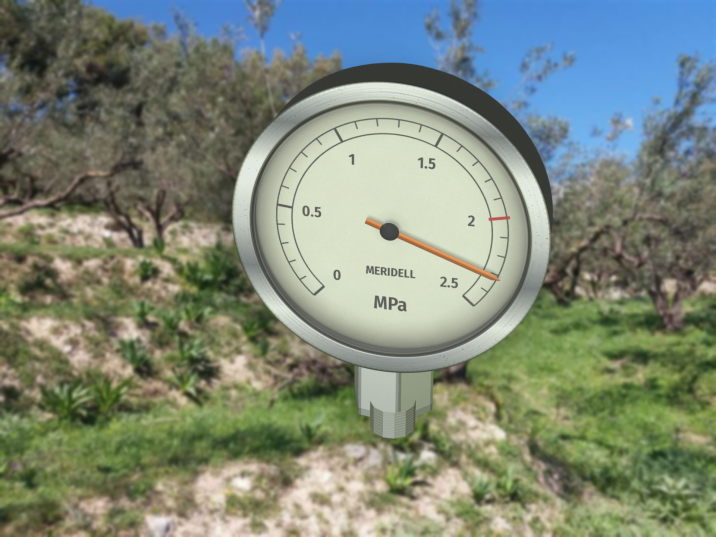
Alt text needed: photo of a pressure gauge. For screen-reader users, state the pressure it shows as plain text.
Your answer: 2.3 MPa
